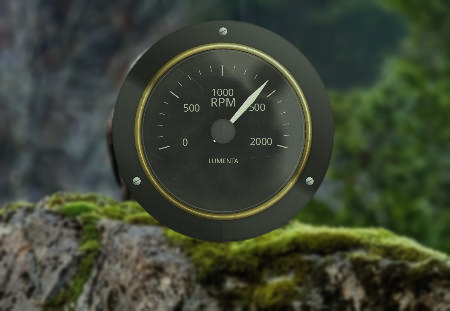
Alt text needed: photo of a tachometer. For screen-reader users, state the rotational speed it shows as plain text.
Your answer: 1400 rpm
